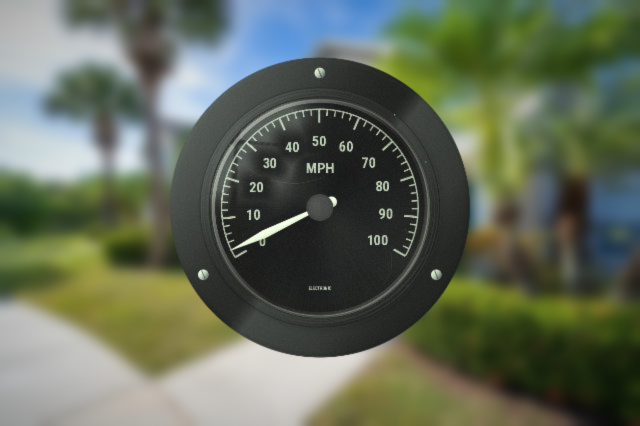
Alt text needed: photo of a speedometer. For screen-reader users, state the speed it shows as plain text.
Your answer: 2 mph
